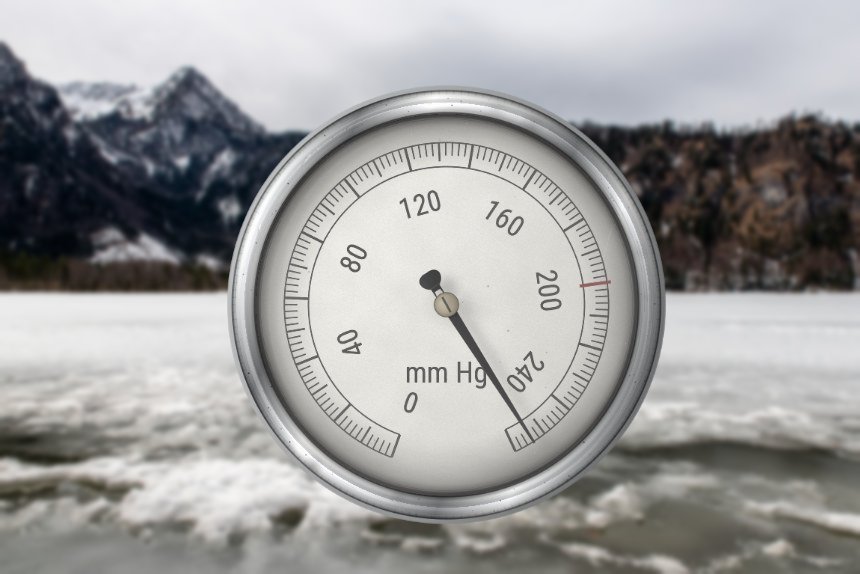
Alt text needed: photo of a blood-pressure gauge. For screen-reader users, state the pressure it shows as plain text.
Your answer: 254 mmHg
